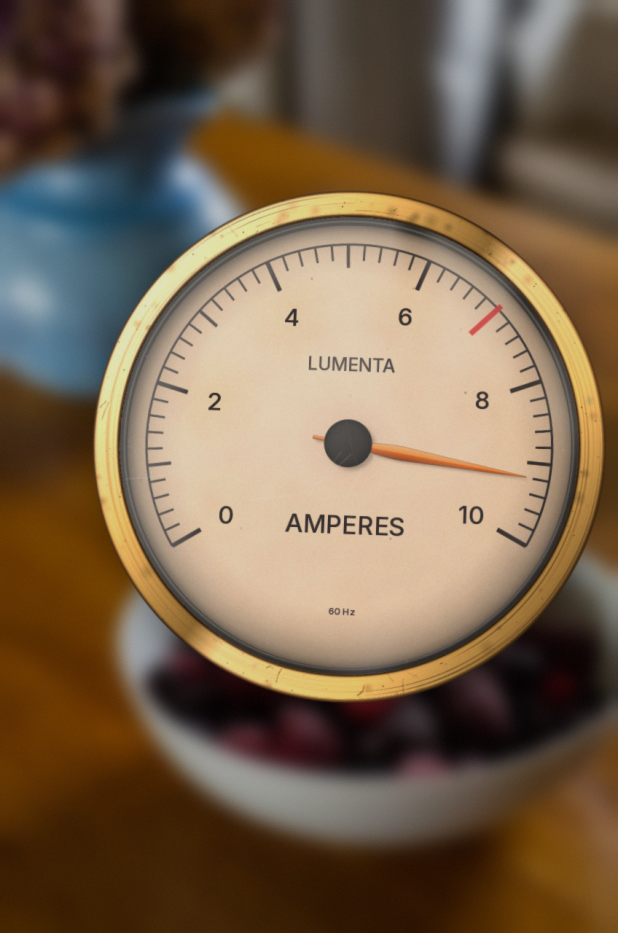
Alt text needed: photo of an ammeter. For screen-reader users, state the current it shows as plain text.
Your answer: 9.2 A
